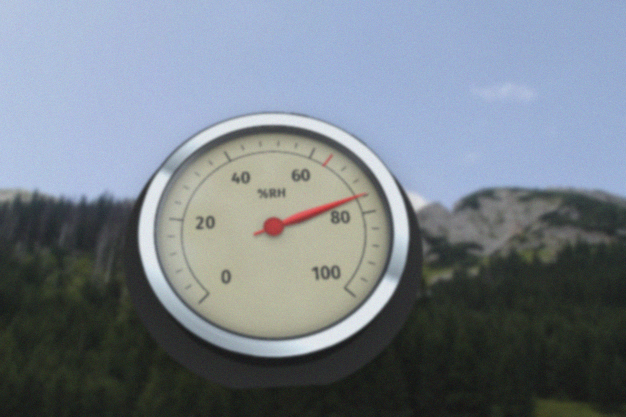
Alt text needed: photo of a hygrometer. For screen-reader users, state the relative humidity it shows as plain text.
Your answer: 76 %
